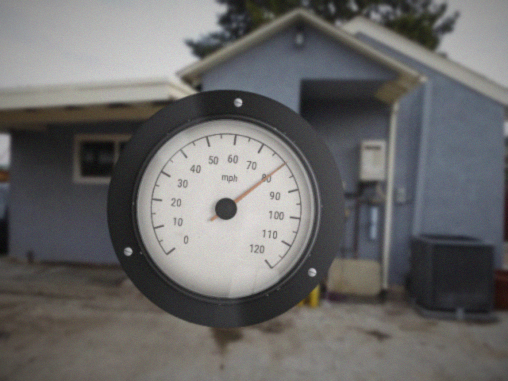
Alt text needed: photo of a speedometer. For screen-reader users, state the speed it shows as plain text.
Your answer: 80 mph
